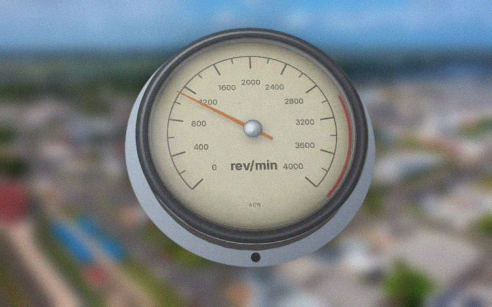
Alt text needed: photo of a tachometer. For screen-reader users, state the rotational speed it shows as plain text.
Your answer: 1100 rpm
